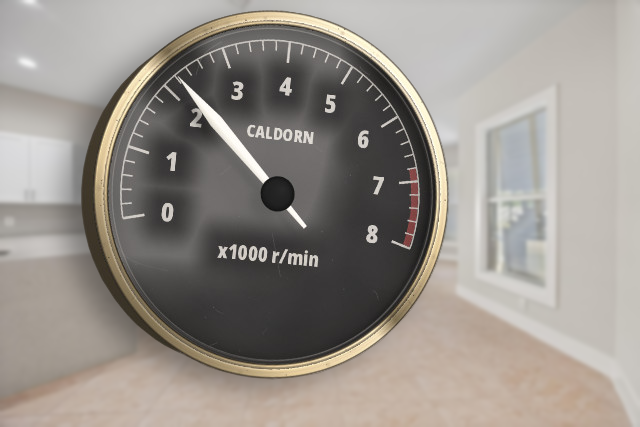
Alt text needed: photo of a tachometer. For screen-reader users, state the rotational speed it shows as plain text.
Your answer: 2200 rpm
